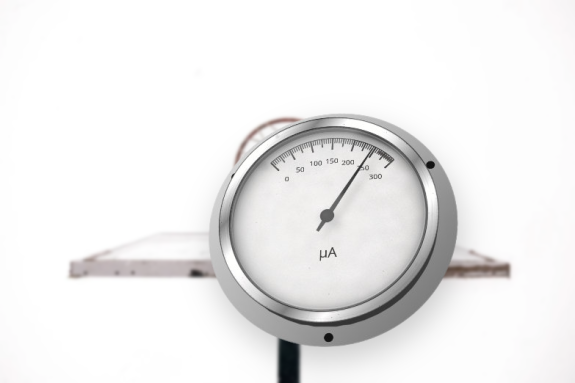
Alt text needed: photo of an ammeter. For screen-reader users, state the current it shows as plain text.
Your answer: 250 µA
